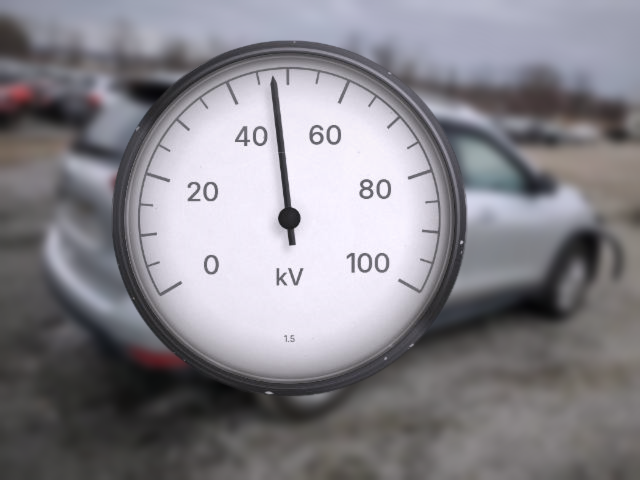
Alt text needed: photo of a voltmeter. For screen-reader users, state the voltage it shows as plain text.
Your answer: 47.5 kV
